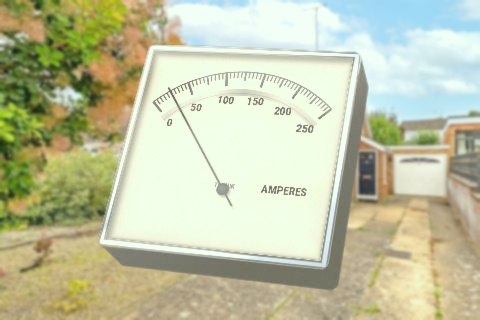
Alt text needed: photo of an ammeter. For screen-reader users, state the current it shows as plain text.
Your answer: 25 A
